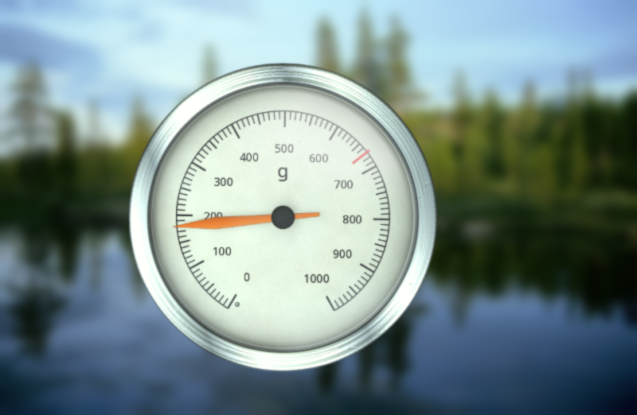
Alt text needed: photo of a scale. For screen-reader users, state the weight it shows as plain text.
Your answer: 180 g
